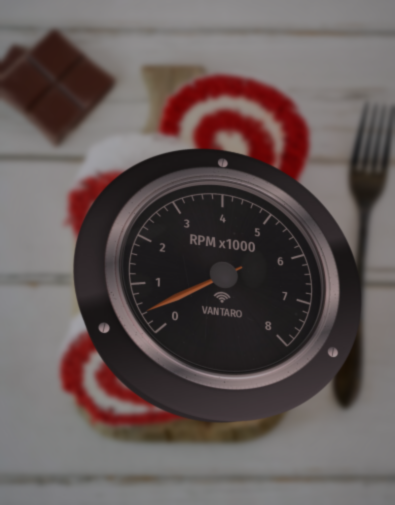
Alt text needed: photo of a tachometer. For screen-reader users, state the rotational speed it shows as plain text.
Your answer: 400 rpm
